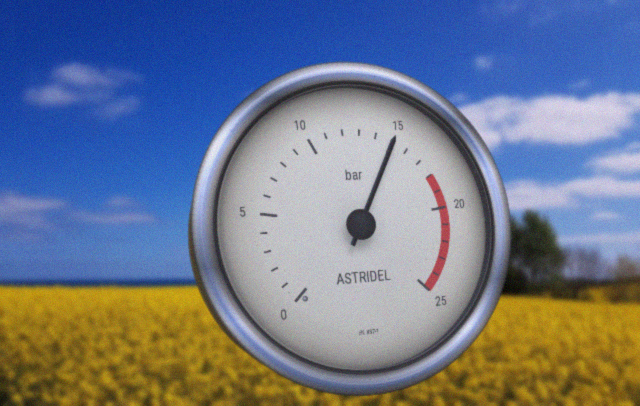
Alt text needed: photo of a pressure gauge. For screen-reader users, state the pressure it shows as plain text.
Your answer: 15 bar
